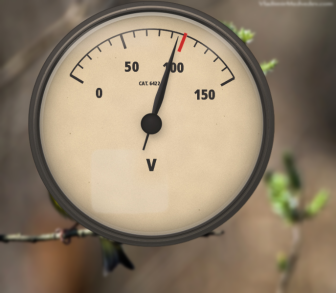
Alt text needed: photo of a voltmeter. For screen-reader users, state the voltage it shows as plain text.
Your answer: 95 V
